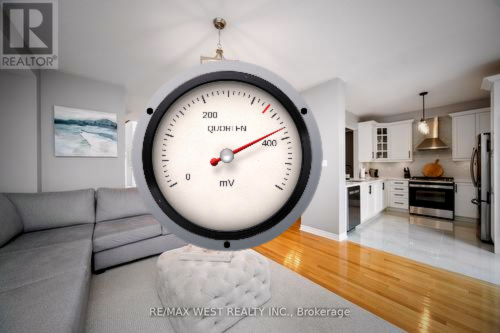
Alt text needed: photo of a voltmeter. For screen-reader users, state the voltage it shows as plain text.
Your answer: 380 mV
